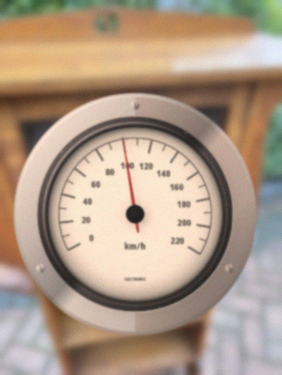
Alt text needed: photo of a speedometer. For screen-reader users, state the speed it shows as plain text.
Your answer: 100 km/h
